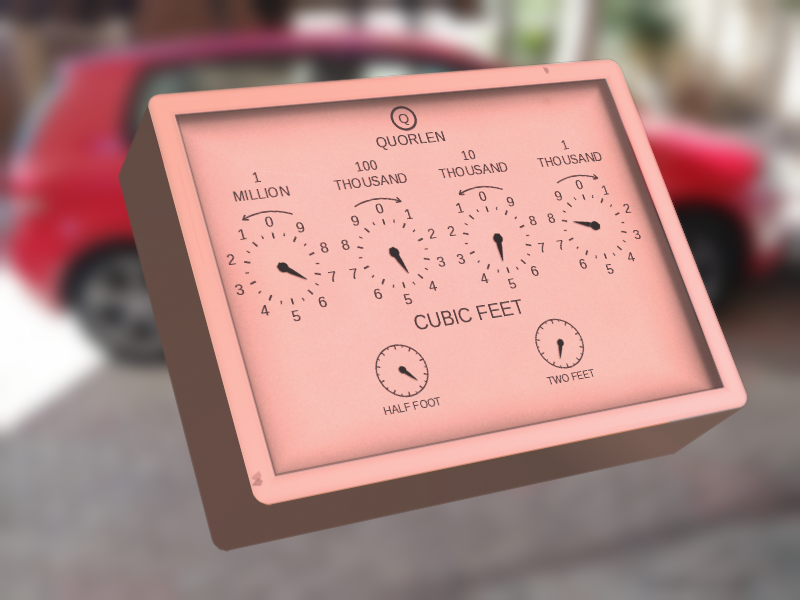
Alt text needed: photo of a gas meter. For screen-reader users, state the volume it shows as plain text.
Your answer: 644800 ft³
